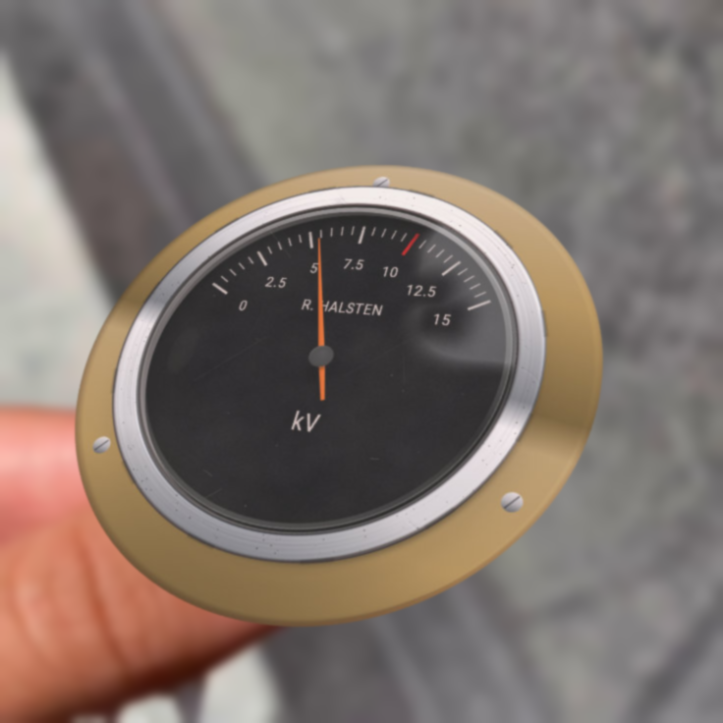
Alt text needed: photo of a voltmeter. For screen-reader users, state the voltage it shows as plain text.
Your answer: 5.5 kV
